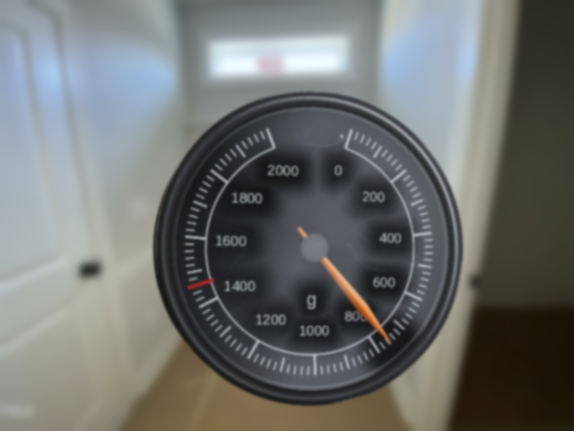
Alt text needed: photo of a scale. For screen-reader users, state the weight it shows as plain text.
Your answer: 760 g
